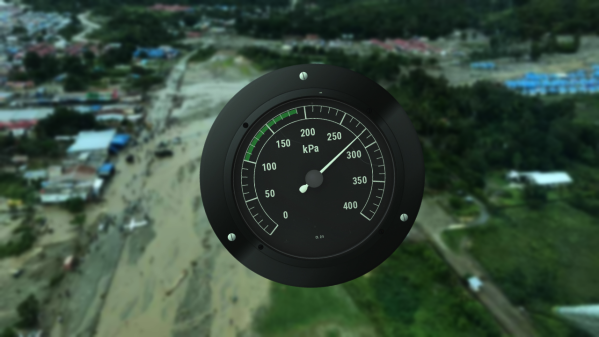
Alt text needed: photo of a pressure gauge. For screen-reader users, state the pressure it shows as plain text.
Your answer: 280 kPa
